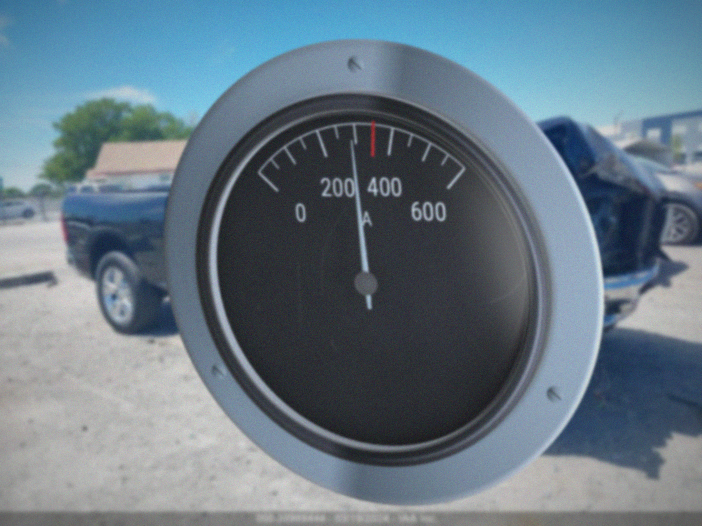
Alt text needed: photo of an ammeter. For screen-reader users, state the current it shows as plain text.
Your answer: 300 A
